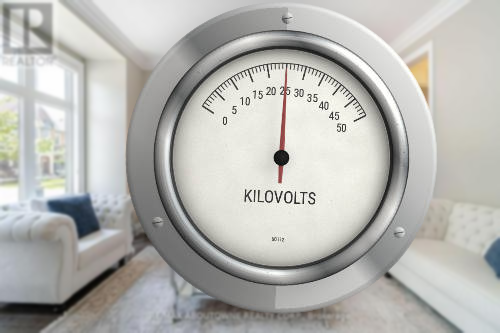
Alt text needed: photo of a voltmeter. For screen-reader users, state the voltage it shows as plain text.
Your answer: 25 kV
